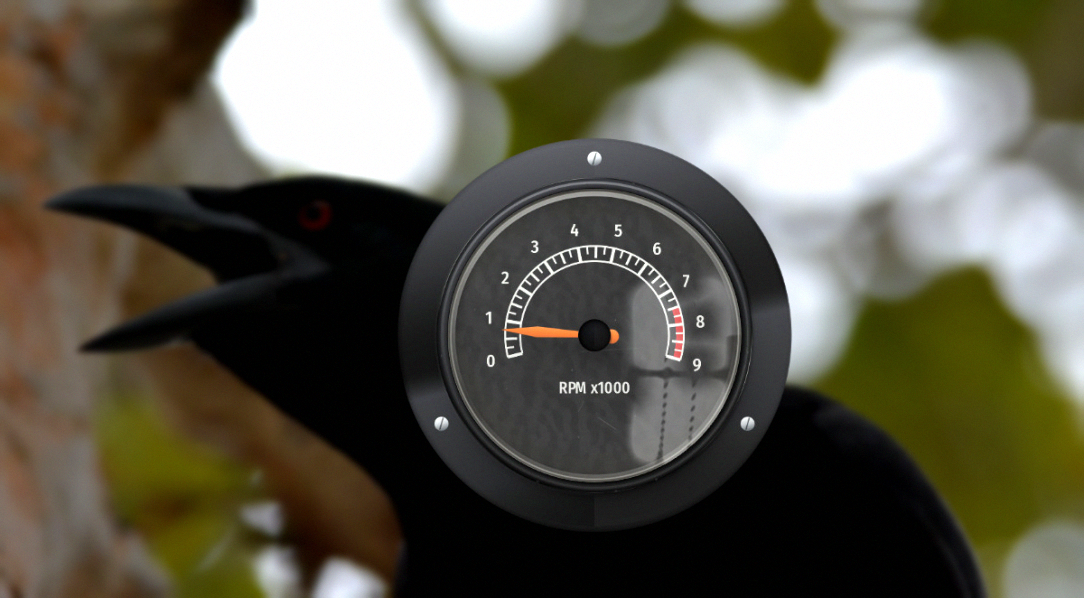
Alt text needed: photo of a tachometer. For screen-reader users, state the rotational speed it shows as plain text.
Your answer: 750 rpm
